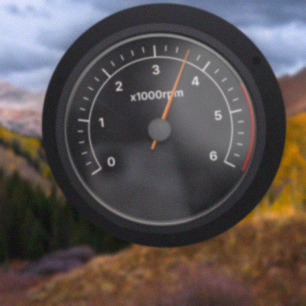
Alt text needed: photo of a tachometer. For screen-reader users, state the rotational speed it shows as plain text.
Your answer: 3600 rpm
